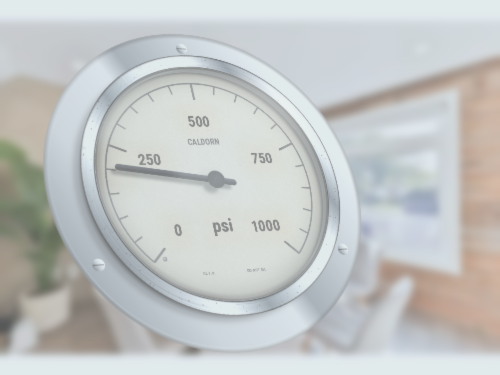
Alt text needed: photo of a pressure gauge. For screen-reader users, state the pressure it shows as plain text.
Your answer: 200 psi
